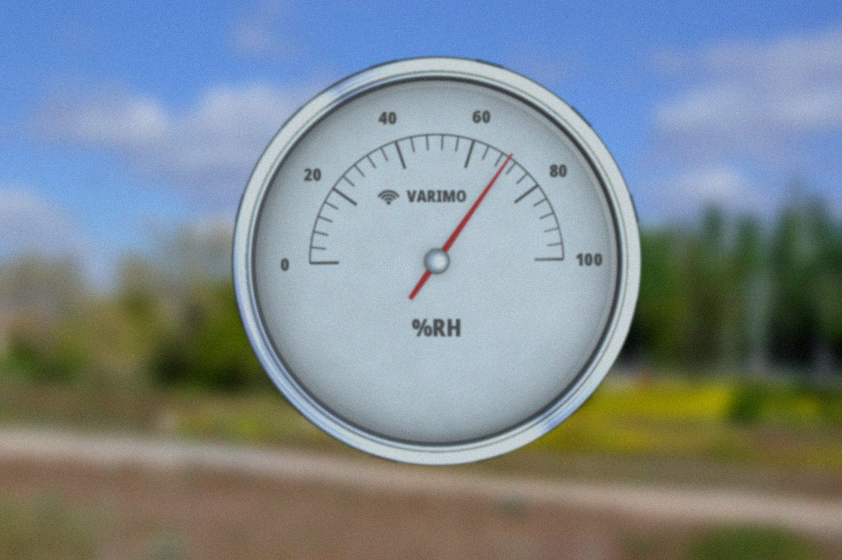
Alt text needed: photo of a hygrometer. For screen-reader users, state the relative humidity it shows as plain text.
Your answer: 70 %
